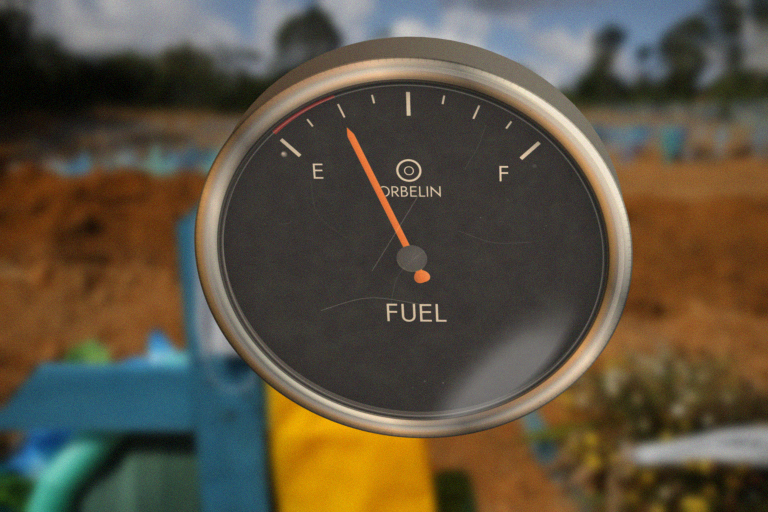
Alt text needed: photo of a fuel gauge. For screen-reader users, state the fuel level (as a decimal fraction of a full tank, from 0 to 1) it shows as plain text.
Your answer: 0.25
